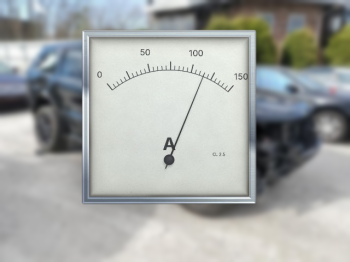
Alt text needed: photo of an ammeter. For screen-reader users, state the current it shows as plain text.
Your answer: 115 A
